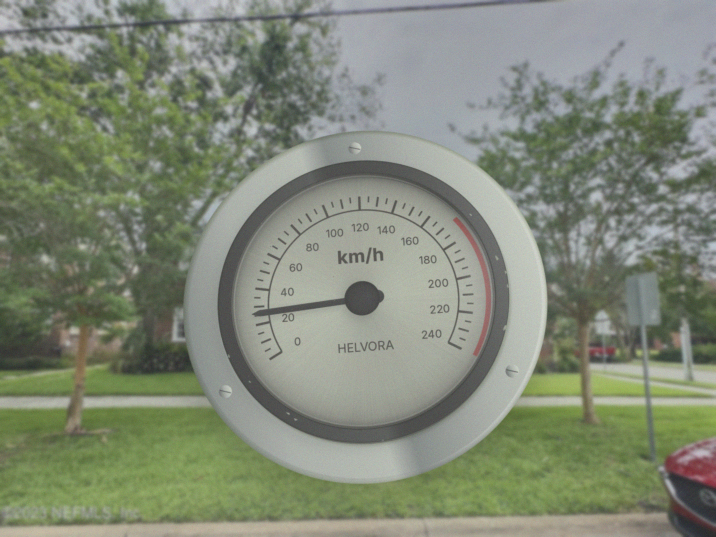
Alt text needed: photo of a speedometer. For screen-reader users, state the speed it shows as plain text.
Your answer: 25 km/h
